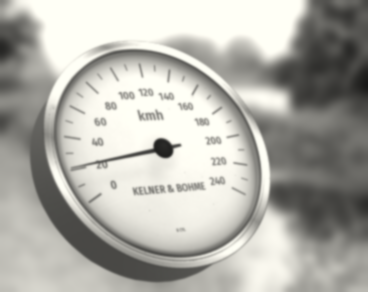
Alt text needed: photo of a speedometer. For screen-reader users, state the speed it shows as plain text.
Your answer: 20 km/h
